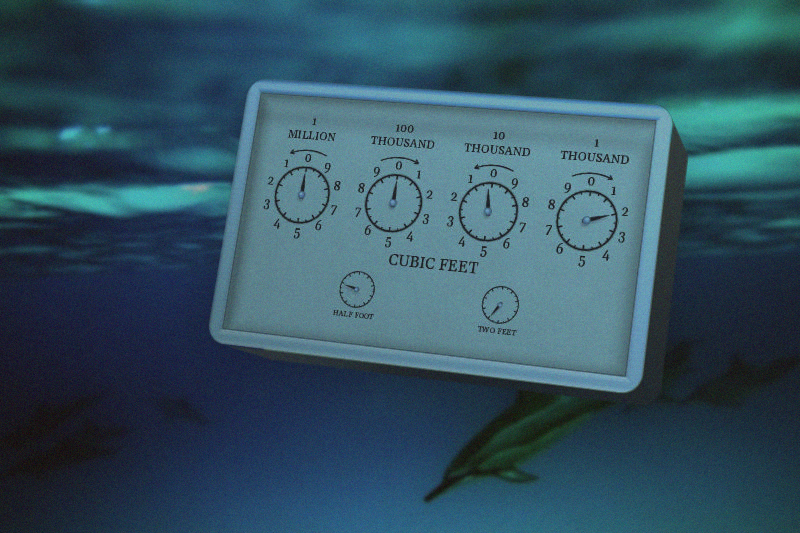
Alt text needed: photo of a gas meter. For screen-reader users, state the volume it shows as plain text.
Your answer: 200 ft³
